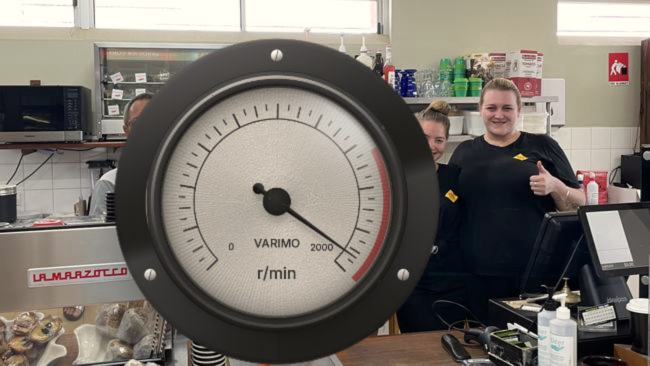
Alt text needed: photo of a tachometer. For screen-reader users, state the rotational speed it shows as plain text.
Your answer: 1925 rpm
